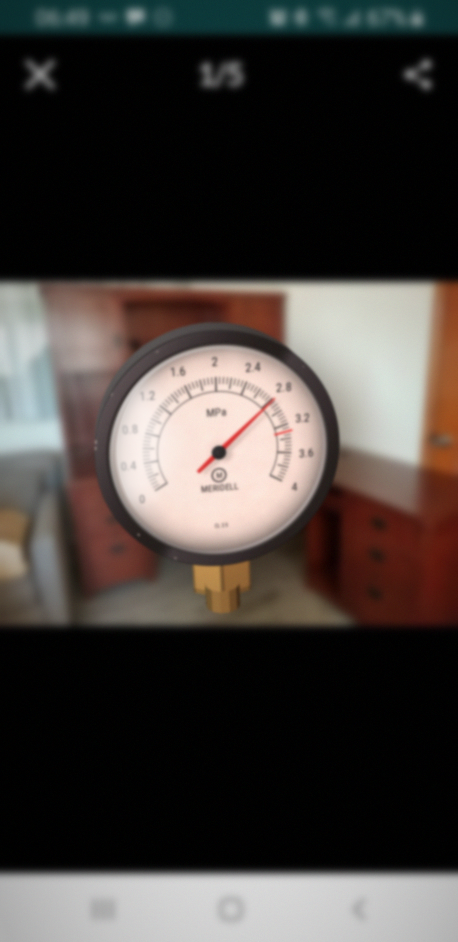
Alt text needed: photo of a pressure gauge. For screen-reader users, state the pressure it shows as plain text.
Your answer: 2.8 MPa
